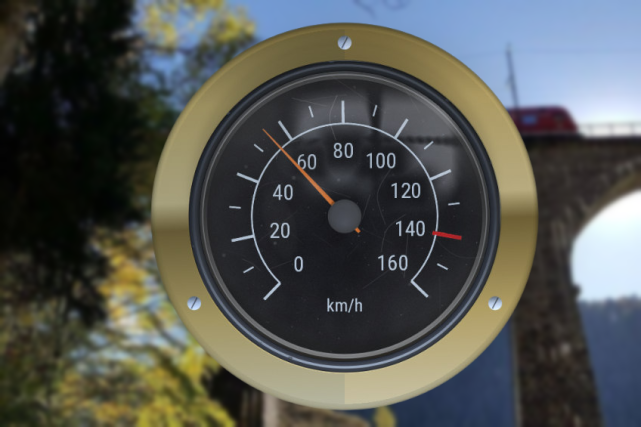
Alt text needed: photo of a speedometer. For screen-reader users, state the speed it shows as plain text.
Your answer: 55 km/h
